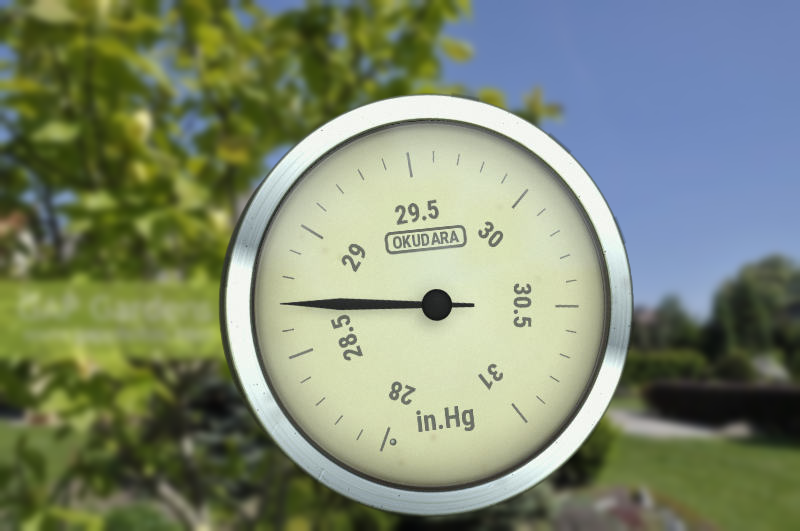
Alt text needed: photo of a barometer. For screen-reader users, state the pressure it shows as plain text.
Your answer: 28.7 inHg
